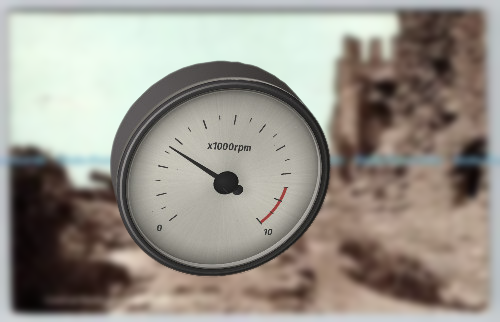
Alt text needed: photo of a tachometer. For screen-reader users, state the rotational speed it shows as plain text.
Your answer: 2750 rpm
